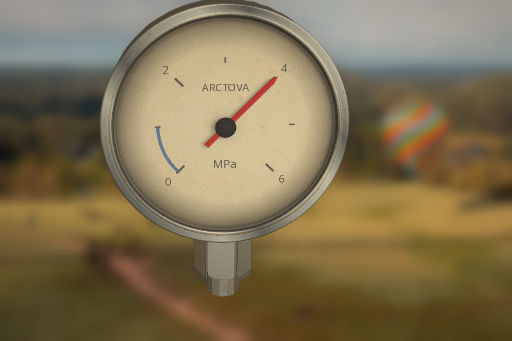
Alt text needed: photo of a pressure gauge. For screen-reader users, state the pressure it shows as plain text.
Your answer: 4 MPa
